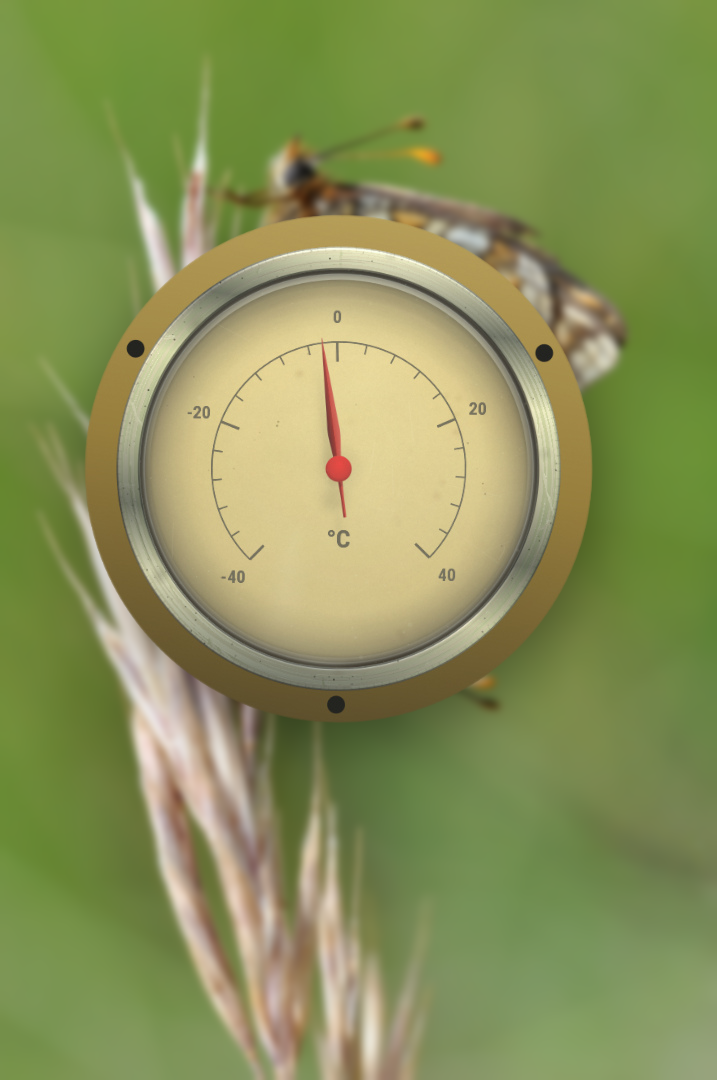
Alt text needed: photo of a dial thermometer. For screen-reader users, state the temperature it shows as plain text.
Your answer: -2 °C
